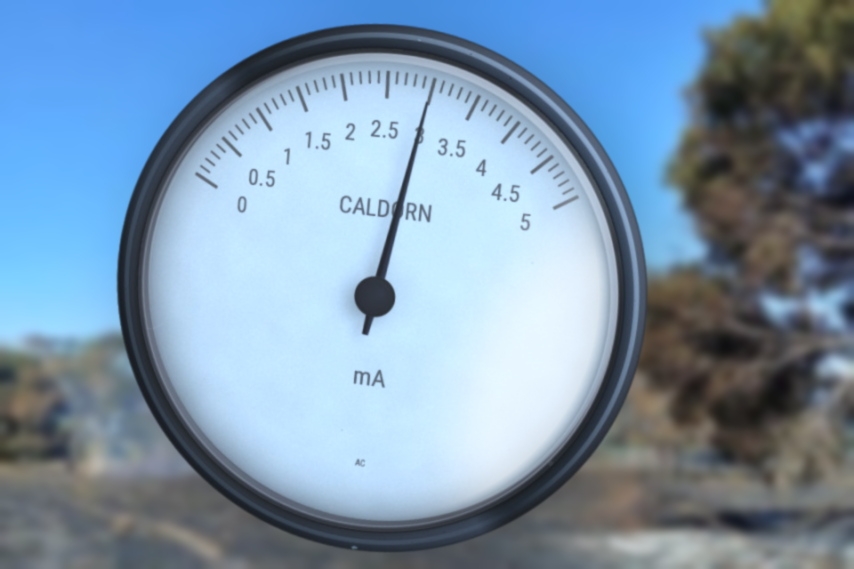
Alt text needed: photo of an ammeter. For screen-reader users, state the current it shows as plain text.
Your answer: 3 mA
